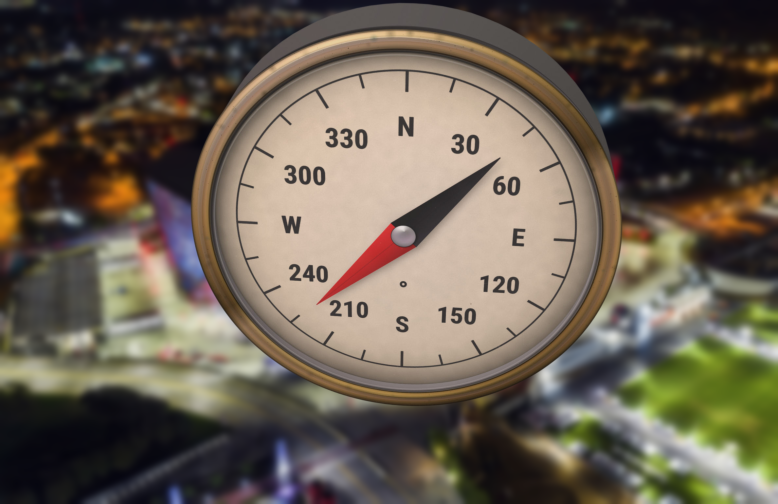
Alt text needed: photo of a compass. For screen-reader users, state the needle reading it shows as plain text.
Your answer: 225 °
